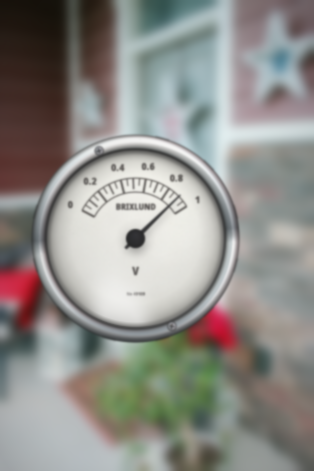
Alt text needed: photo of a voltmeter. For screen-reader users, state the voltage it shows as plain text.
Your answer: 0.9 V
